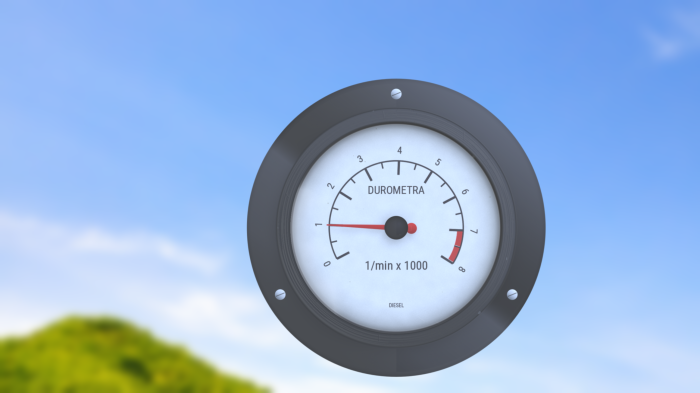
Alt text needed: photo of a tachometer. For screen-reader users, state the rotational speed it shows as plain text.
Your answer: 1000 rpm
